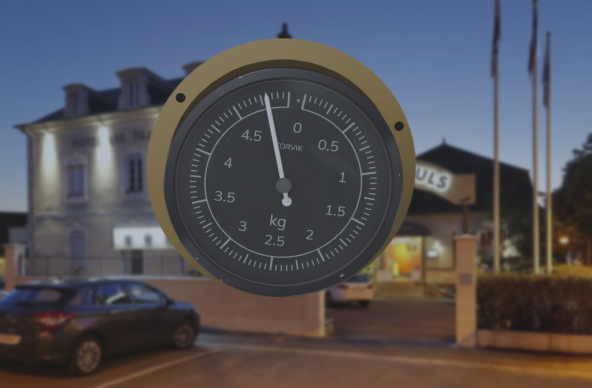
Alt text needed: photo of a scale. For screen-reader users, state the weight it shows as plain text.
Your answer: 4.8 kg
